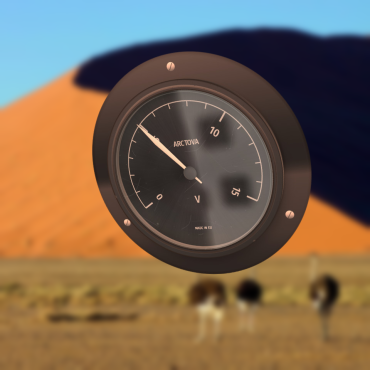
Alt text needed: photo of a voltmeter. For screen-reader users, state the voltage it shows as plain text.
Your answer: 5 V
